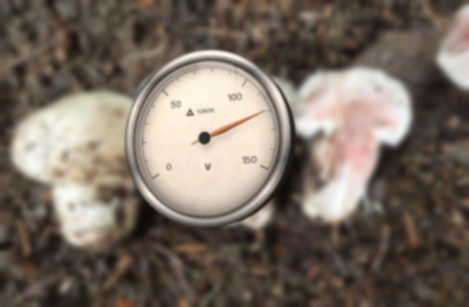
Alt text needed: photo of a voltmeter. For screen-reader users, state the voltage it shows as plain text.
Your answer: 120 V
